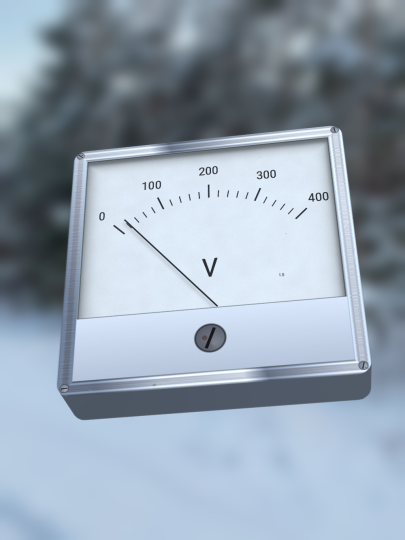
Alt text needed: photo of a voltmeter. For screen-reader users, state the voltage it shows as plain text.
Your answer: 20 V
